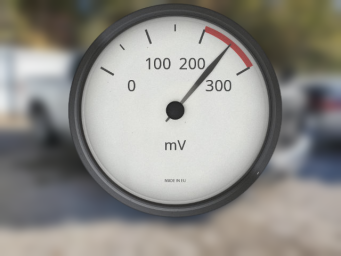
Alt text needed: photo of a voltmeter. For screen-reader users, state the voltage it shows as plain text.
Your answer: 250 mV
